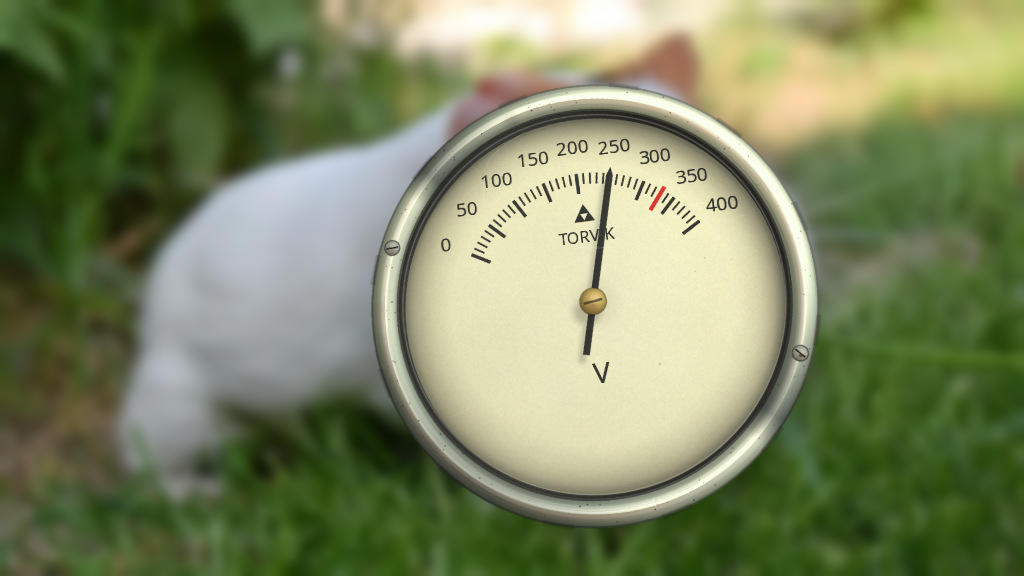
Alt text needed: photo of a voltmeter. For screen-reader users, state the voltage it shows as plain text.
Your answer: 250 V
